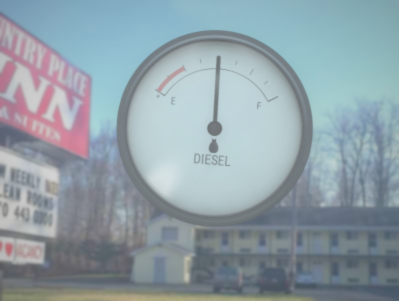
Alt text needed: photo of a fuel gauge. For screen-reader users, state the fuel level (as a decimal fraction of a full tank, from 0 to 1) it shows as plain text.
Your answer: 0.5
